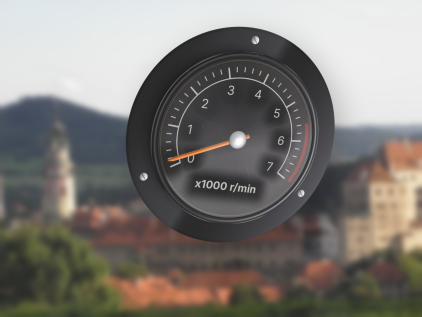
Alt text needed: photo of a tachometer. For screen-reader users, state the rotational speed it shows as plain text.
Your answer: 200 rpm
